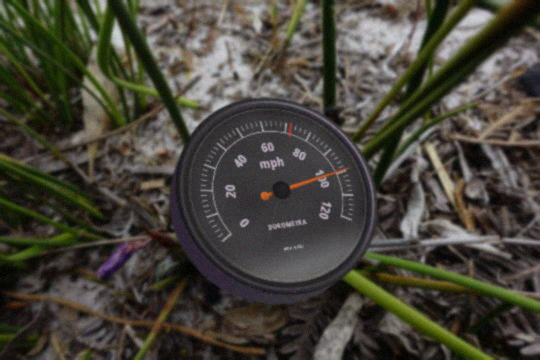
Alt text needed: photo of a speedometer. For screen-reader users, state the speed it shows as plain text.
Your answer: 100 mph
